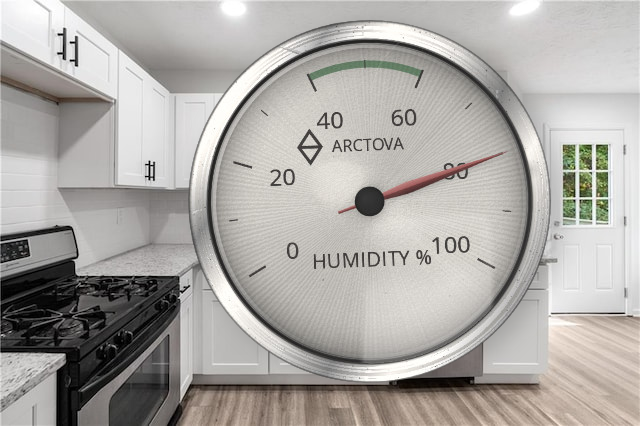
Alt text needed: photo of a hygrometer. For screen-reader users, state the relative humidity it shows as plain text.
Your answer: 80 %
